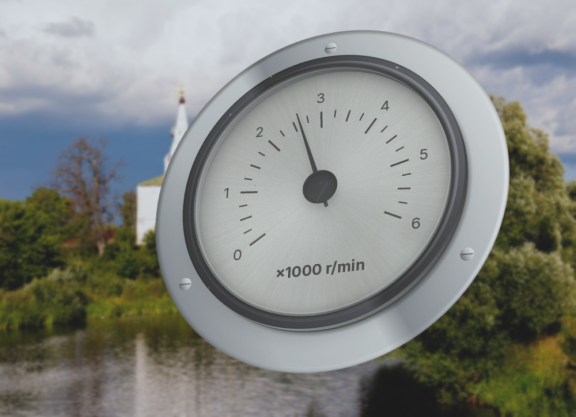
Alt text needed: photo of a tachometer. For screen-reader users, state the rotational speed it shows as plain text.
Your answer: 2625 rpm
